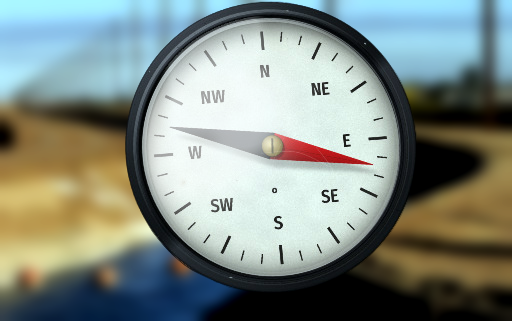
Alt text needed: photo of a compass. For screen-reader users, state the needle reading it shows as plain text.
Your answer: 105 °
